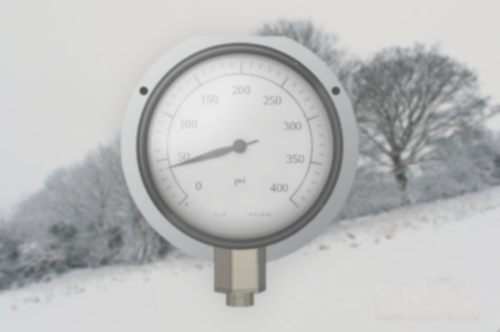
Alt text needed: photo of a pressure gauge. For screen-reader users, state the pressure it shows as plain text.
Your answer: 40 psi
